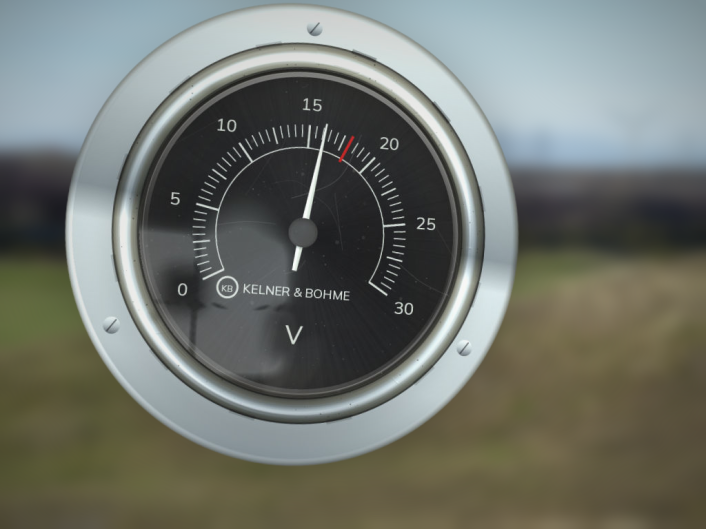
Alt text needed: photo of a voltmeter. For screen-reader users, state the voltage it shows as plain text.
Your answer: 16 V
